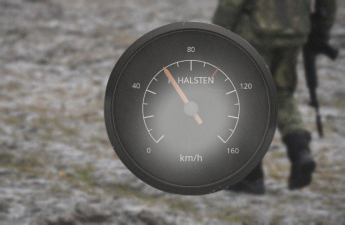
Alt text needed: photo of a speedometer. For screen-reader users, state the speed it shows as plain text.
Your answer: 60 km/h
